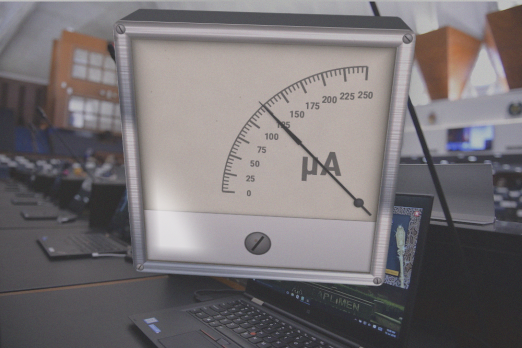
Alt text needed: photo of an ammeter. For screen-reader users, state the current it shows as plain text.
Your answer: 125 µA
